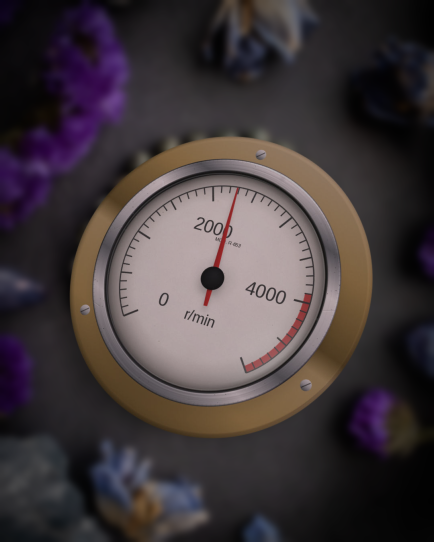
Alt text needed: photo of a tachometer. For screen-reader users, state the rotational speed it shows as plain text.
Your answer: 2300 rpm
